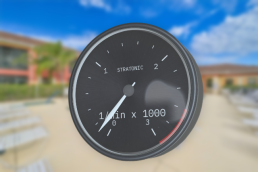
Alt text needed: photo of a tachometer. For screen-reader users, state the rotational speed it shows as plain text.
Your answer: 100 rpm
